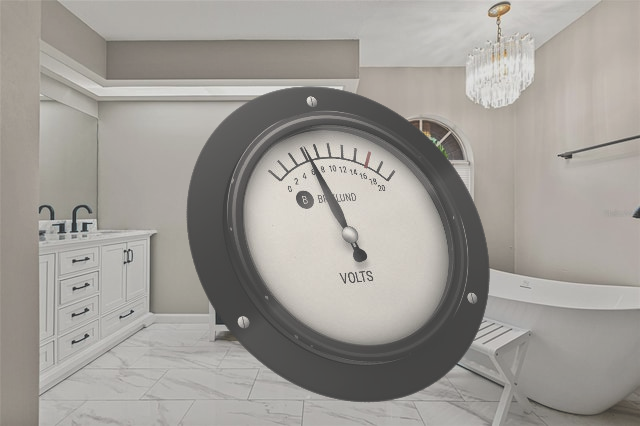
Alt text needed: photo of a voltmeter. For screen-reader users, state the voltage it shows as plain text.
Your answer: 6 V
